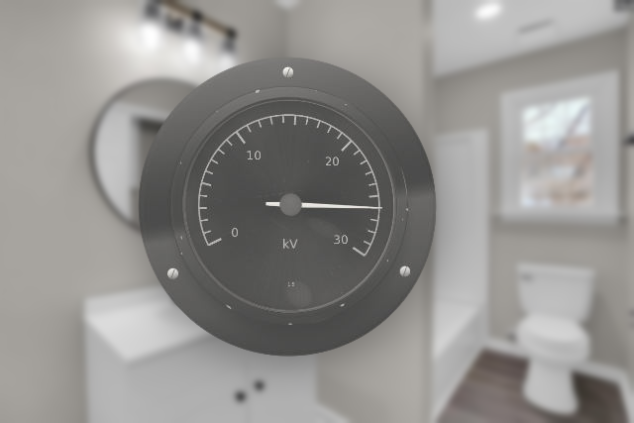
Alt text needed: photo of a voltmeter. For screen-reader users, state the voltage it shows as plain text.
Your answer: 26 kV
